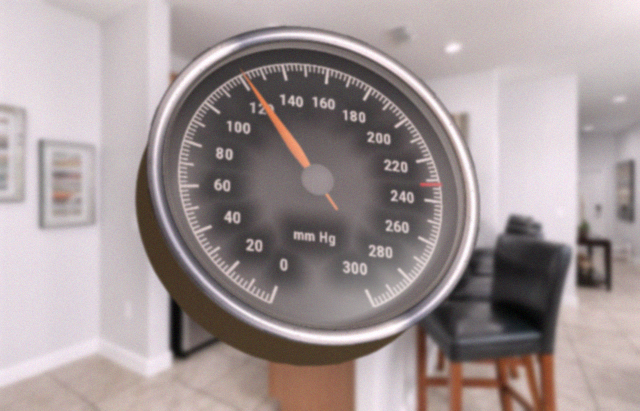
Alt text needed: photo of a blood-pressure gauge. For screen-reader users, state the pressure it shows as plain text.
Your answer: 120 mmHg
